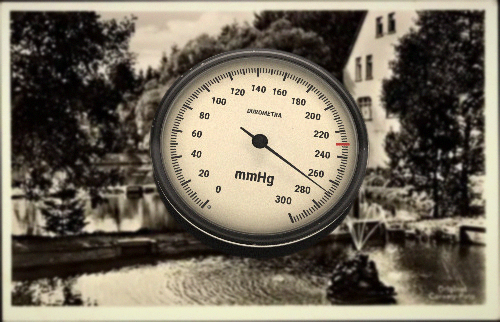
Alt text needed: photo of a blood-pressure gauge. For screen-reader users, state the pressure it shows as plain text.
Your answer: 270 mmHg
